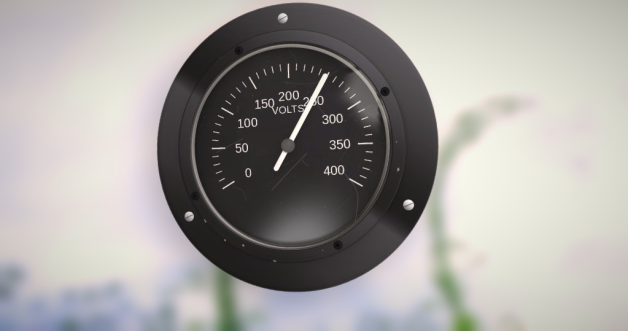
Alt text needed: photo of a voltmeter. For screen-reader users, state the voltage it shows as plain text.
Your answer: 250 V
